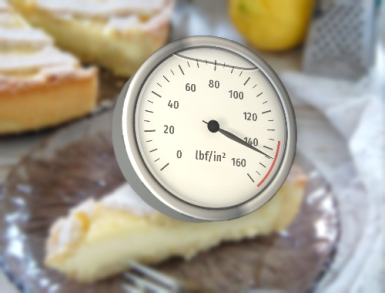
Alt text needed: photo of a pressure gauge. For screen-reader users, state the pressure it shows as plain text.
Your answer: 145 psi
